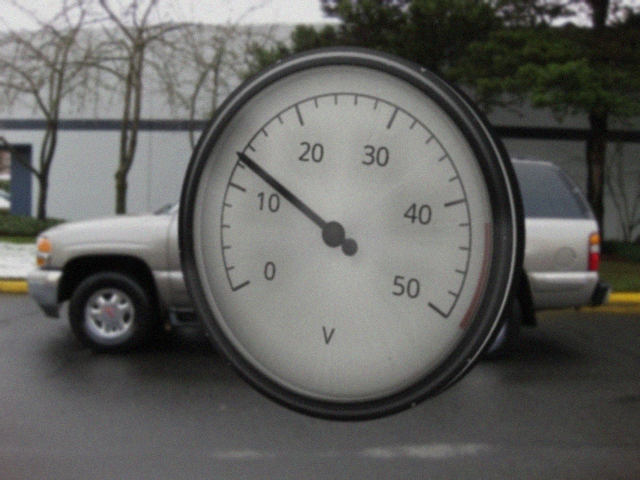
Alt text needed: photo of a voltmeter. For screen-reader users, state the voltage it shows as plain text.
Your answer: 13 V
